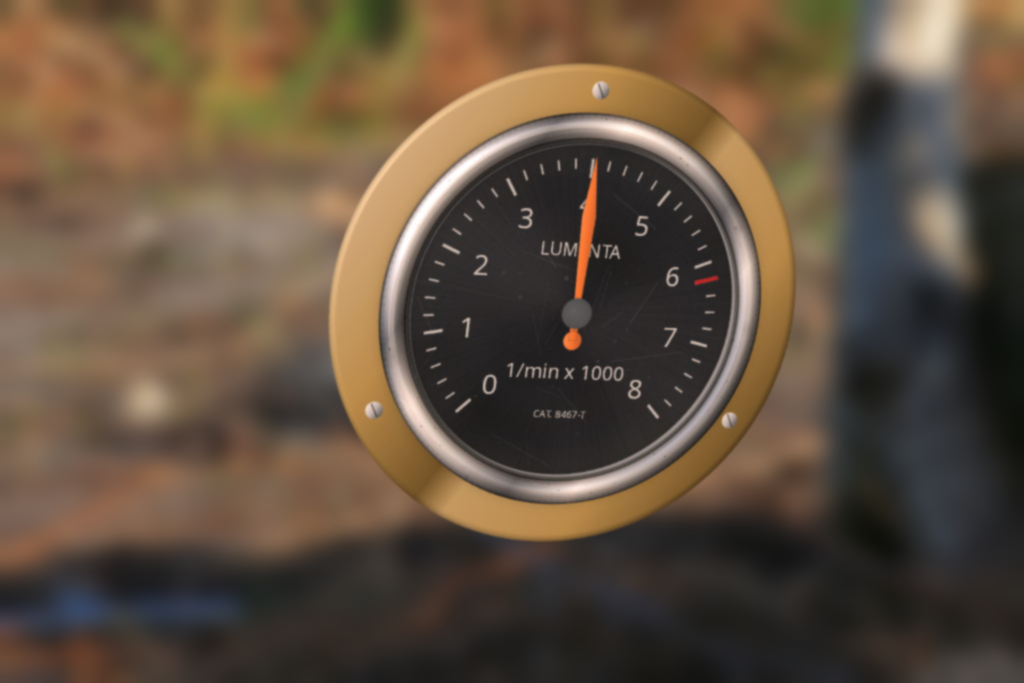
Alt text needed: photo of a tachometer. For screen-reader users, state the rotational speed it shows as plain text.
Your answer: 4000 rpm
